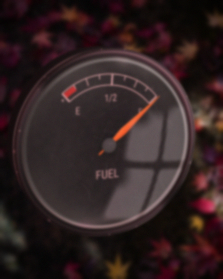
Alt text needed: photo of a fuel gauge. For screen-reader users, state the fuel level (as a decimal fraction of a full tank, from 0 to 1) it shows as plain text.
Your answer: 1
